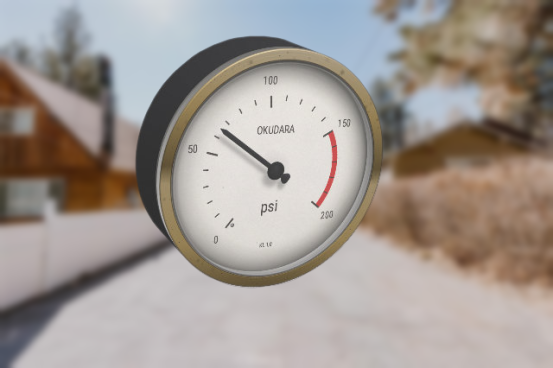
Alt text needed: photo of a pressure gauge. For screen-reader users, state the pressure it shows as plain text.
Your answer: 65 psi
